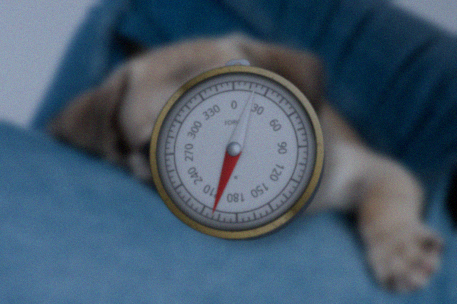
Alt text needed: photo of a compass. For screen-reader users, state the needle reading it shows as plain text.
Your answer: 200 °
